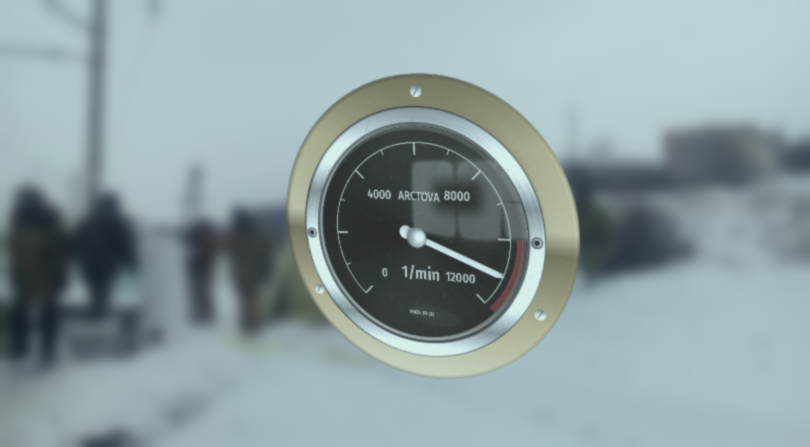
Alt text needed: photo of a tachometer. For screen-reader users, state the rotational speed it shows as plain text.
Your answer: 11000 rpm
